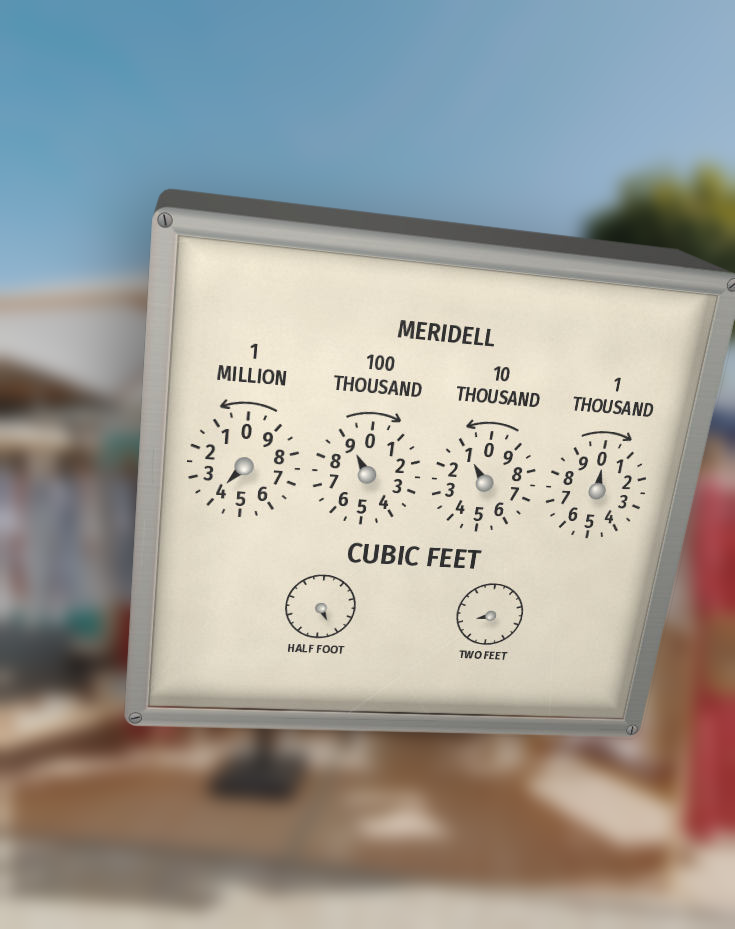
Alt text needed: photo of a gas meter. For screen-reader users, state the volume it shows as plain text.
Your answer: 391000 ft³
